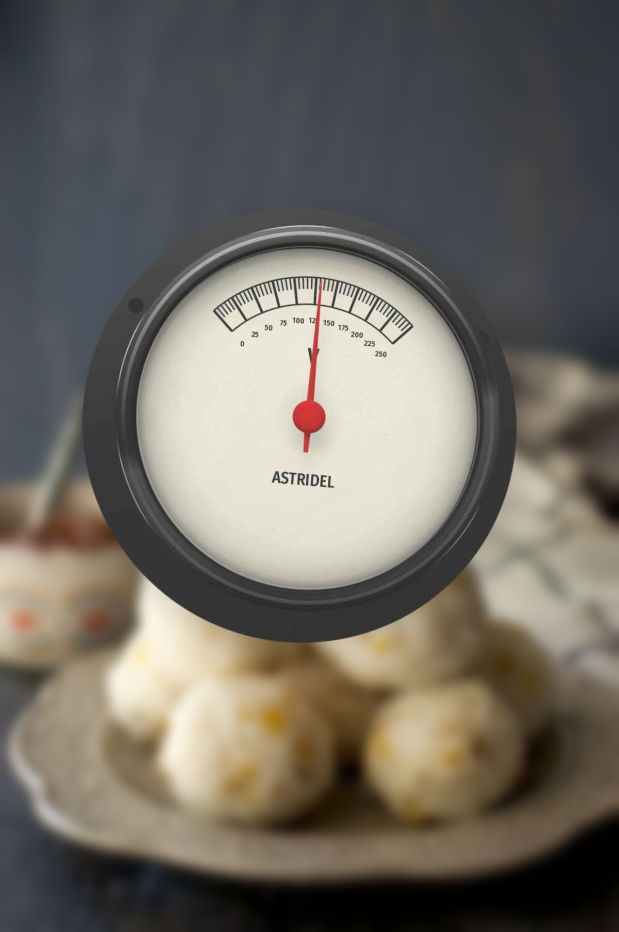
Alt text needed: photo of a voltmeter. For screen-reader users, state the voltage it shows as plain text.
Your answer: 130 V
